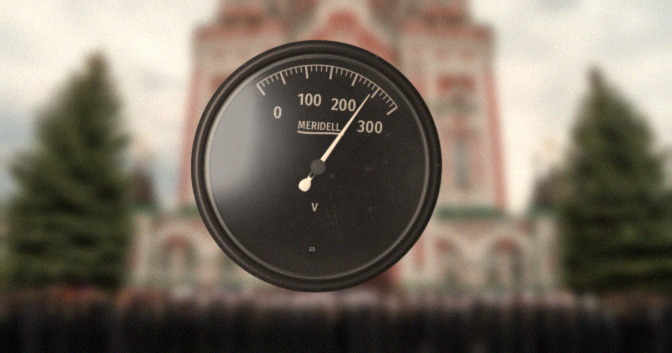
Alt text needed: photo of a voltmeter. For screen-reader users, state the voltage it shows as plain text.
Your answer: 240 V
